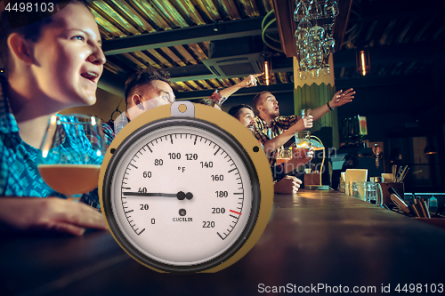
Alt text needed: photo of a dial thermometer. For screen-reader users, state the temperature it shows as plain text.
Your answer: 36 °F
